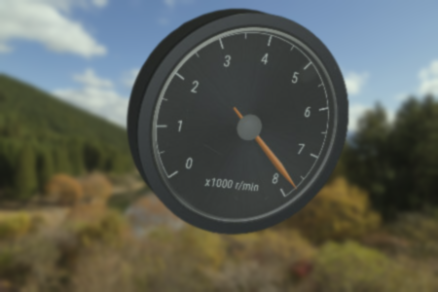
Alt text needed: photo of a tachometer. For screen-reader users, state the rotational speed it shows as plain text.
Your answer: 7750 rpm
